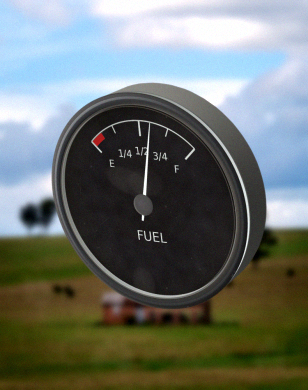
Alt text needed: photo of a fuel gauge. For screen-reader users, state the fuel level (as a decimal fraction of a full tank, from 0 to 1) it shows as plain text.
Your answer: 0.625
